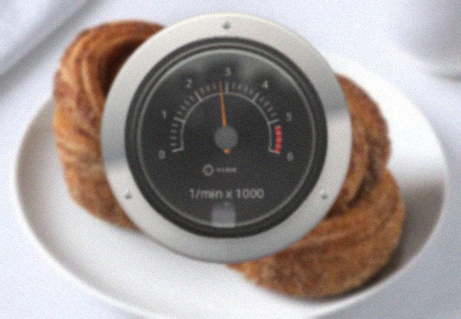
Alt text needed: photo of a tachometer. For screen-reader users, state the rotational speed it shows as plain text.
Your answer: 2800 rpm
